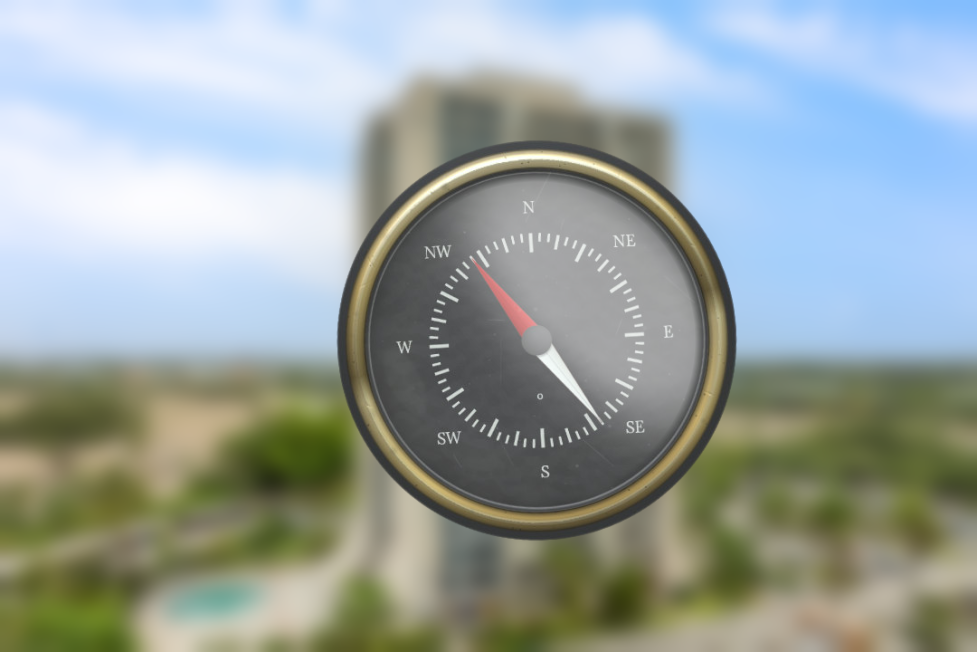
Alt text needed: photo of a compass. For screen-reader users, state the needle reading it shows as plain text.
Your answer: 325 °
